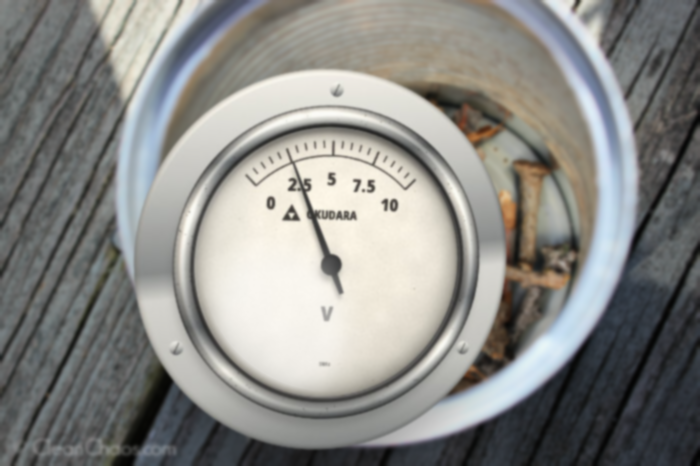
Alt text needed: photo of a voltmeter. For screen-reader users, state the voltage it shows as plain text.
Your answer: 2.5 V
